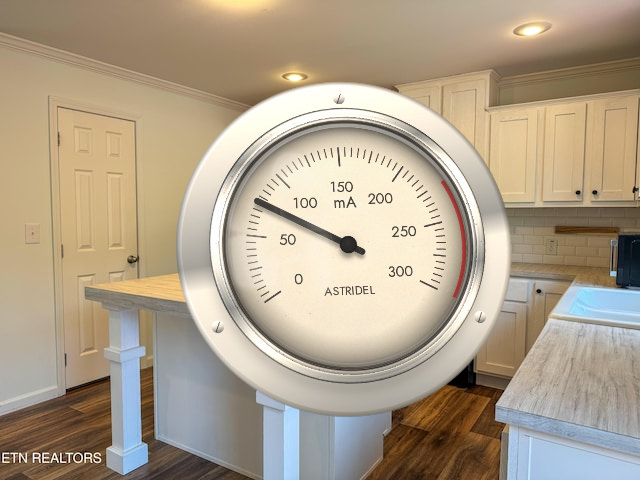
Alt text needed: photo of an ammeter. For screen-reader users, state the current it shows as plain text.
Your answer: 75 mA
